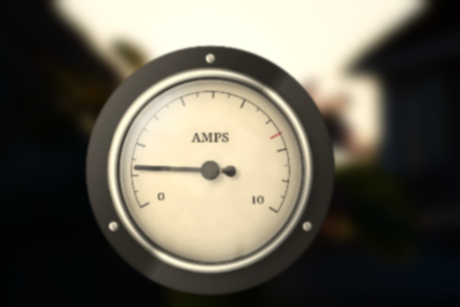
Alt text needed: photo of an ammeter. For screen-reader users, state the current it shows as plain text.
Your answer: 1.25 A
